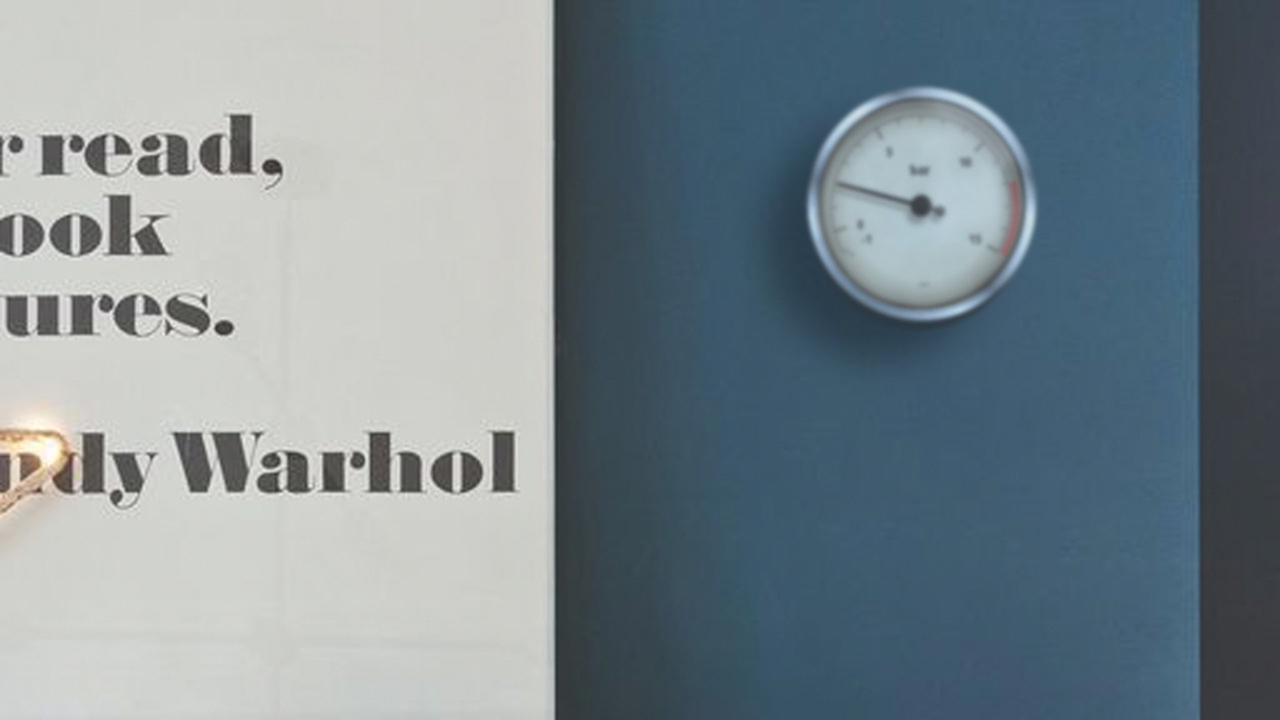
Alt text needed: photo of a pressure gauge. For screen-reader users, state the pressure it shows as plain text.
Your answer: 2 bar
